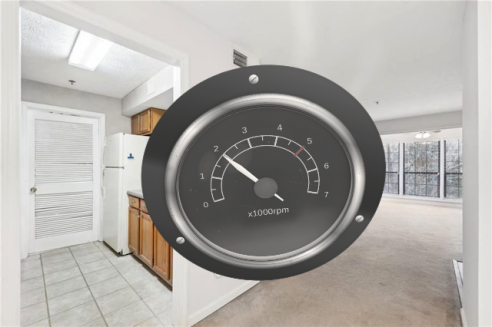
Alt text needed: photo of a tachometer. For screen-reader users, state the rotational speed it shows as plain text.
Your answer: 2000 rpm
